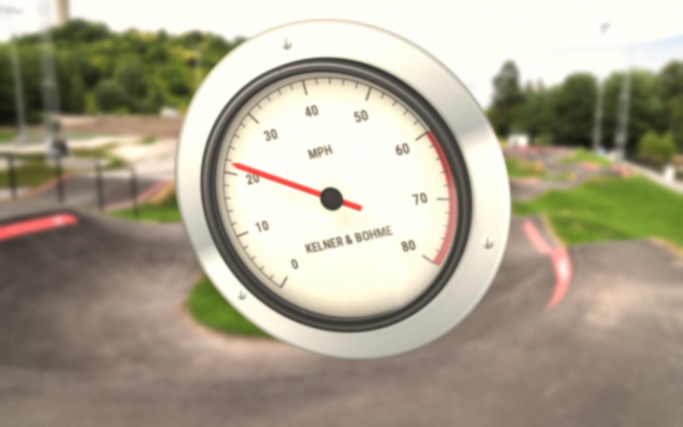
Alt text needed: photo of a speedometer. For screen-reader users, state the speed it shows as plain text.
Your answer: 22 mph
